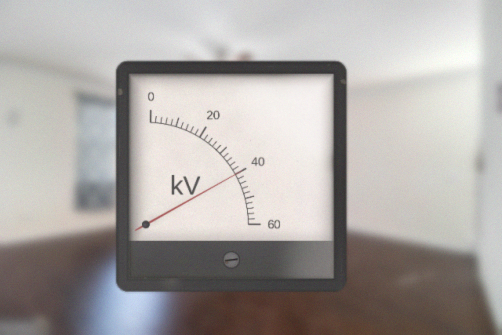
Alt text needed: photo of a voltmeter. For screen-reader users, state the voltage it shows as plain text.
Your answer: 40 kV
